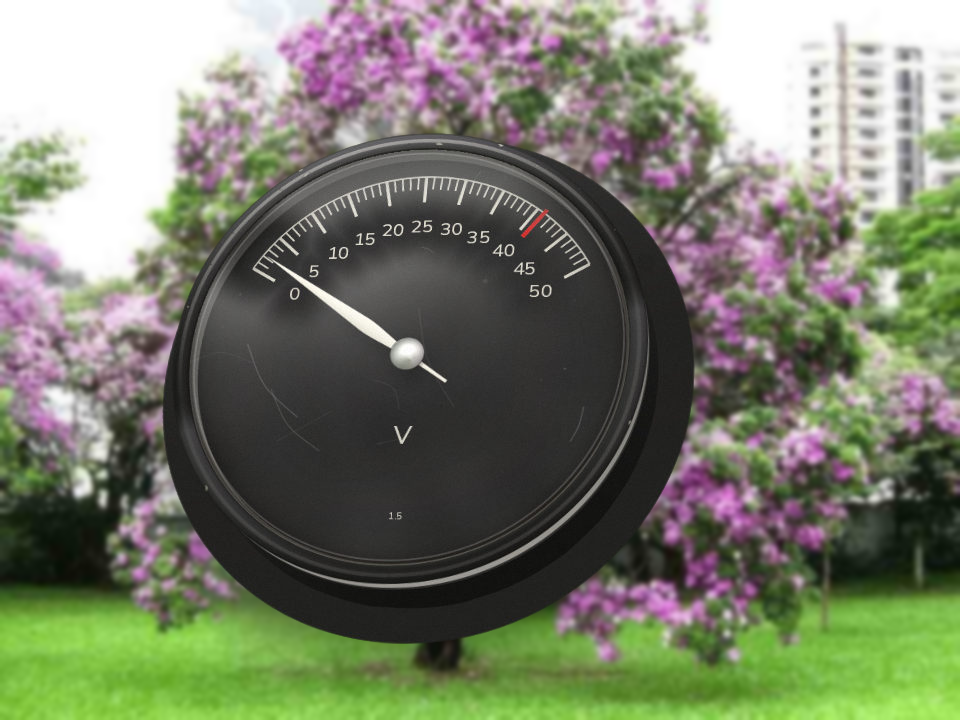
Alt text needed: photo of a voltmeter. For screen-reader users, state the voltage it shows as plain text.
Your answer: 2 V
